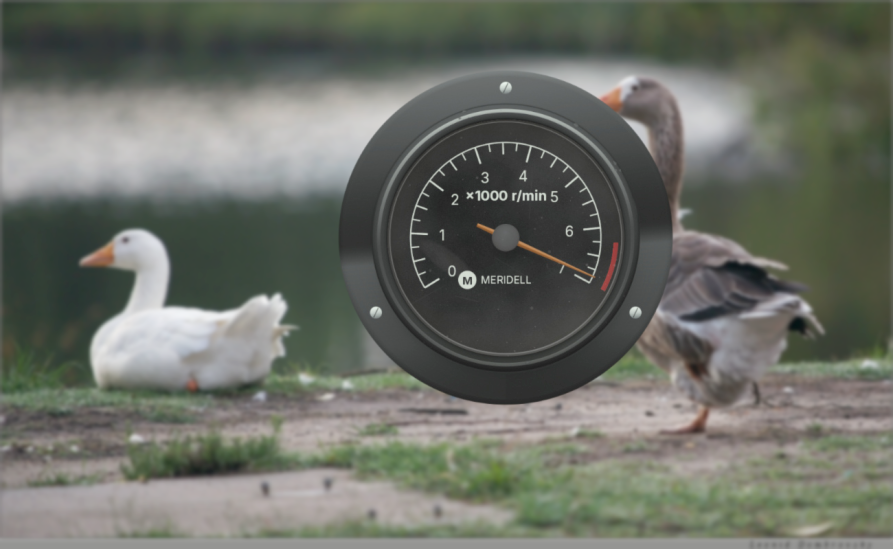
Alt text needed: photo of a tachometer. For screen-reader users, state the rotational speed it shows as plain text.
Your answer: 6875 rpm
